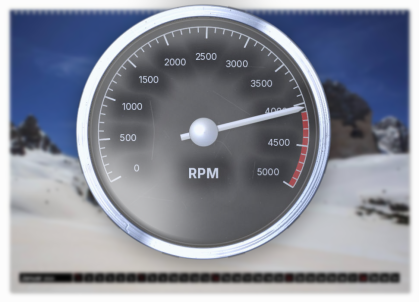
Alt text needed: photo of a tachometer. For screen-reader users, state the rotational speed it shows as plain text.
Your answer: 4050 rpm
